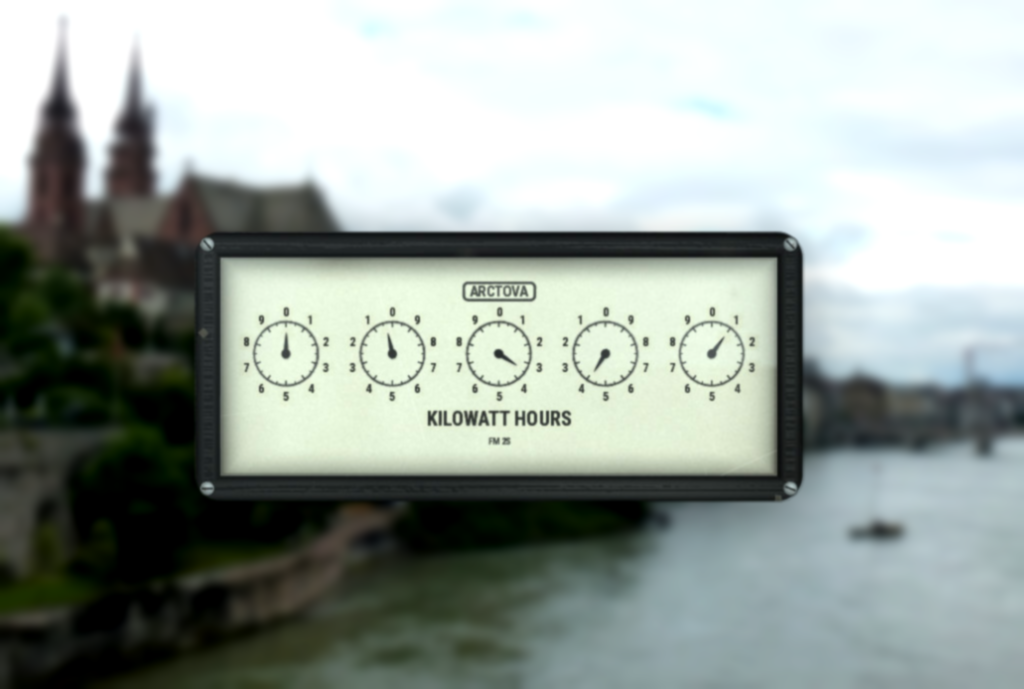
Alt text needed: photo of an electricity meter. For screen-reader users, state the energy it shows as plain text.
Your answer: 341 kWh
